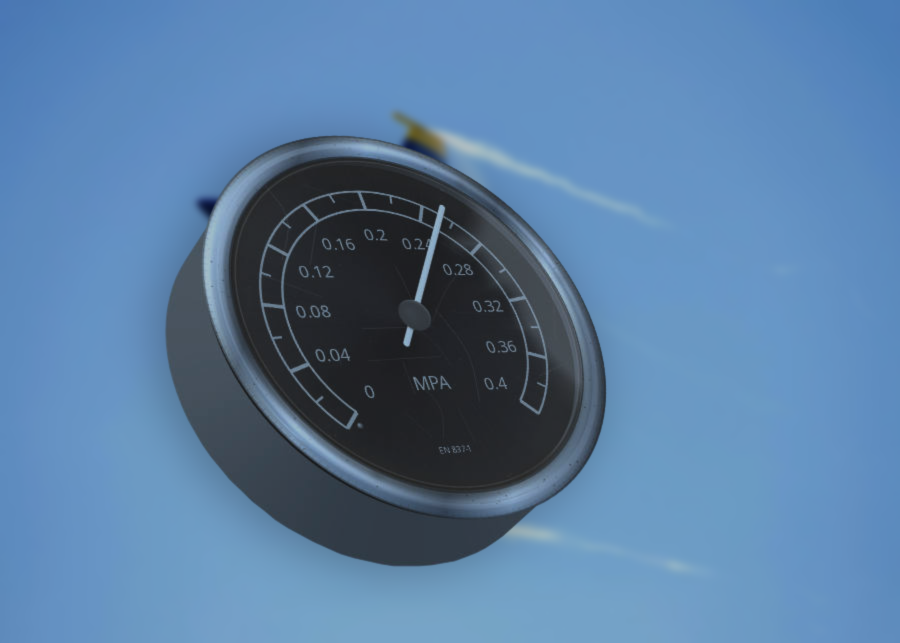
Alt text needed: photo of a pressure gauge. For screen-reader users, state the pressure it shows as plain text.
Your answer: 0.25 MPa
